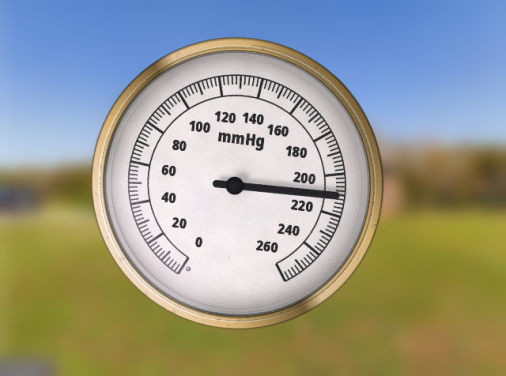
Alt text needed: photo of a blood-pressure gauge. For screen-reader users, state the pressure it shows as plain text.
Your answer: 210 mmHg
